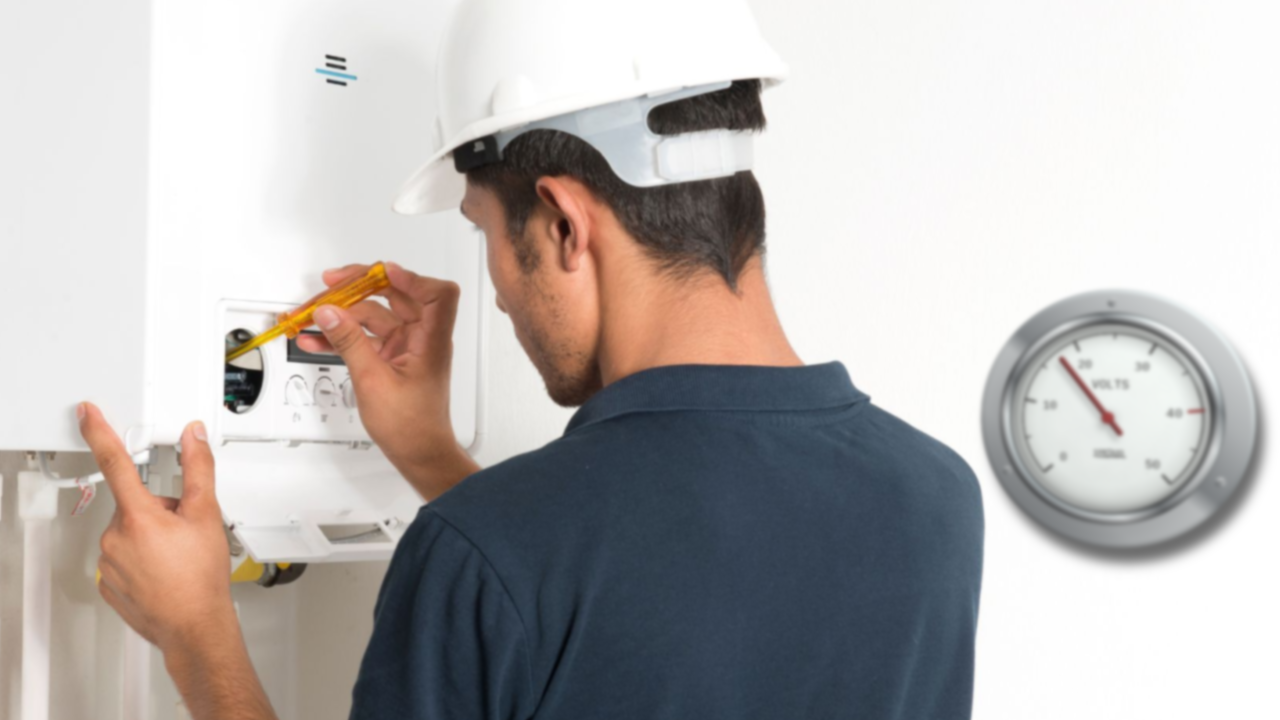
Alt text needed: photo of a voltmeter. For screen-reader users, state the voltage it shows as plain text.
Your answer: 17.5 V
